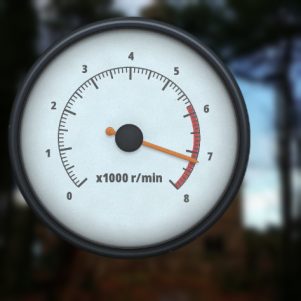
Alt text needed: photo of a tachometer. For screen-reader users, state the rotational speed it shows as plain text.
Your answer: 7200 rpm
